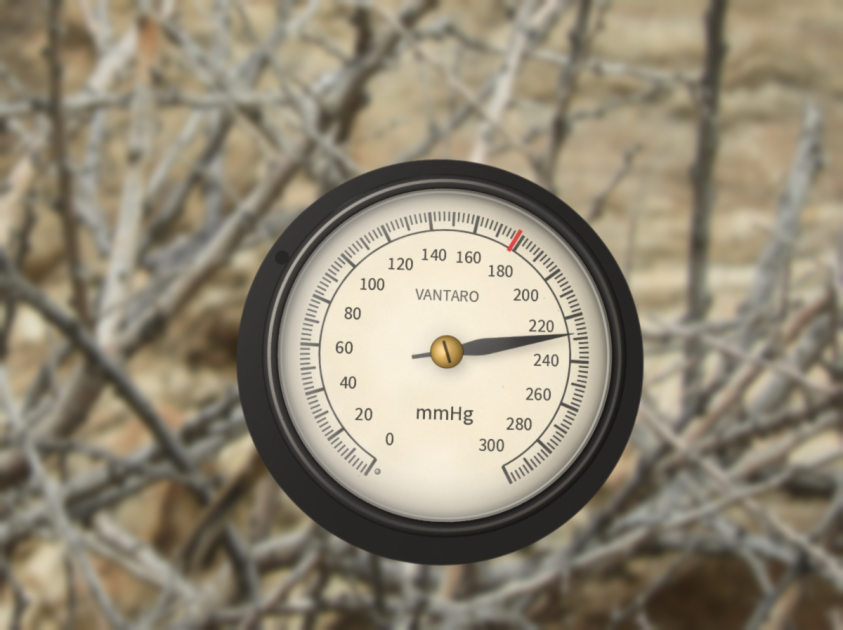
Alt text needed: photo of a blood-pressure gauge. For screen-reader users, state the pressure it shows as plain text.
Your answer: 228 mmHg
